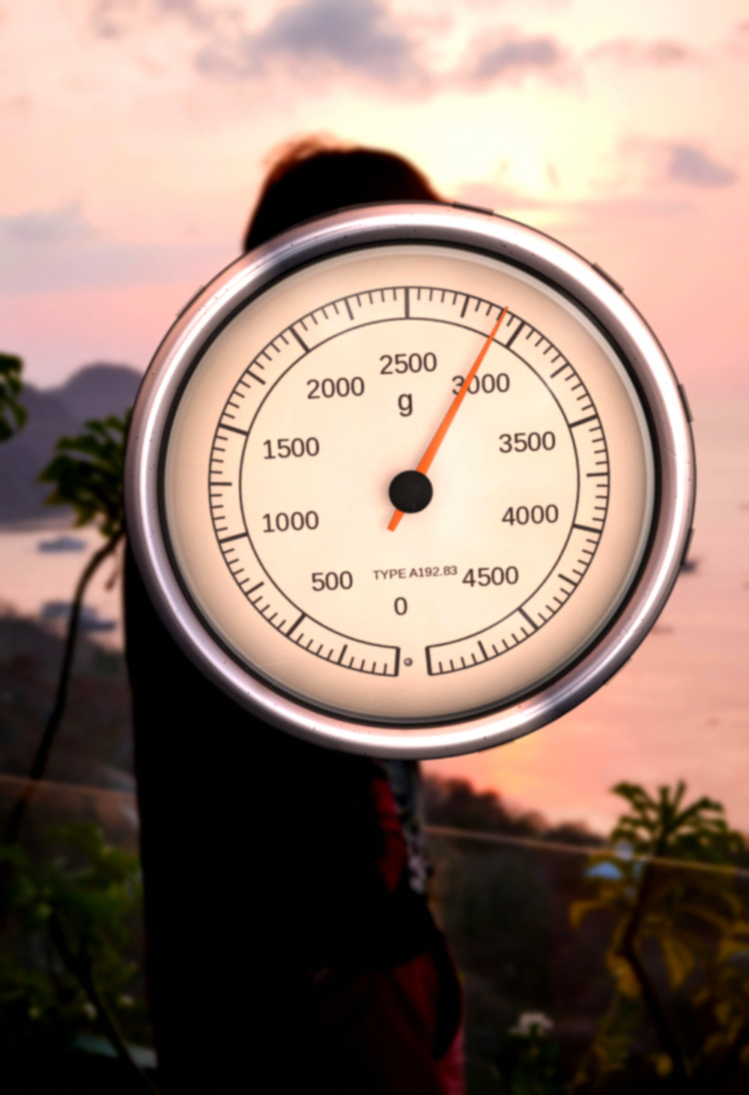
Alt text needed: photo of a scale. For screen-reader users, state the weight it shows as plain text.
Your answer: 2900 g
